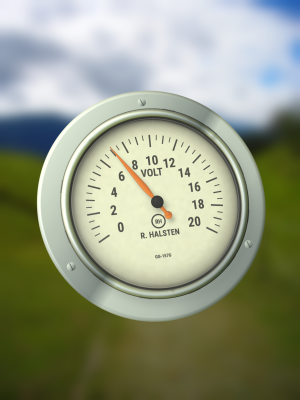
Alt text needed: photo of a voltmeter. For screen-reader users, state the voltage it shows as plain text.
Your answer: 7 V
